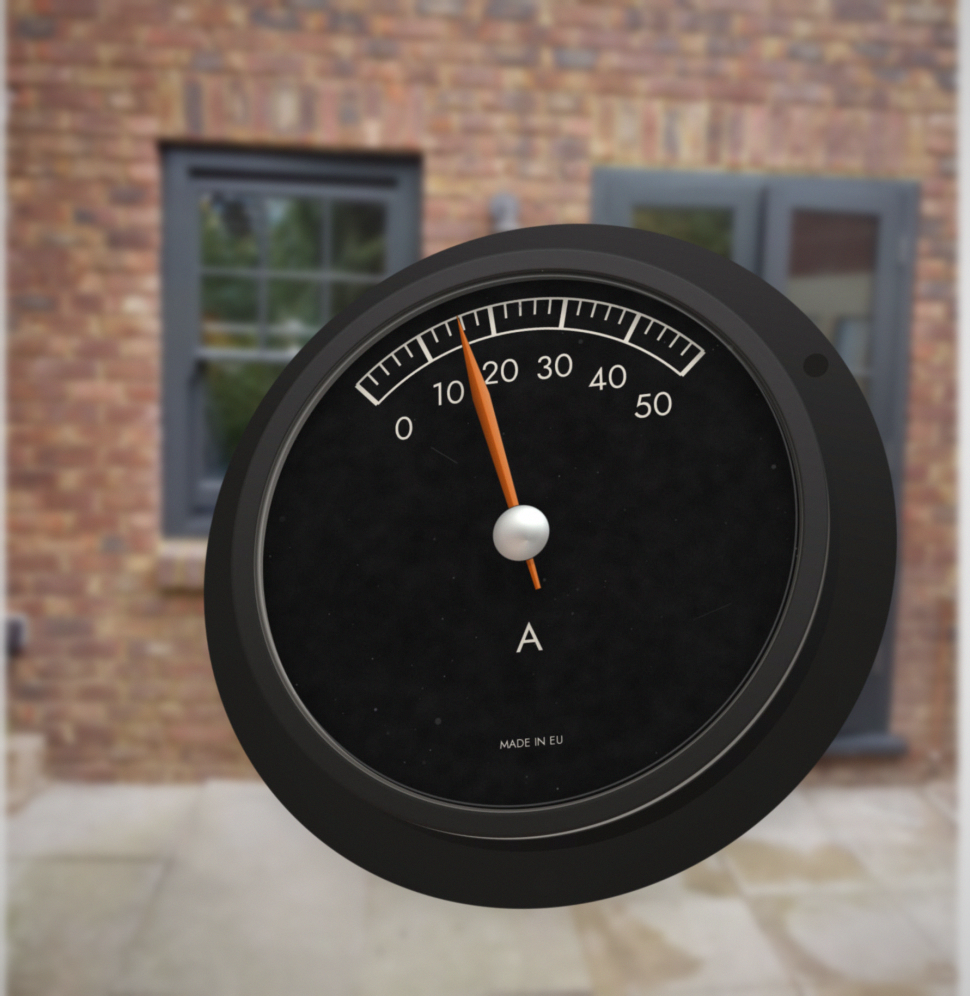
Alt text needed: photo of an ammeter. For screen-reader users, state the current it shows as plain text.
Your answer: 16 A
